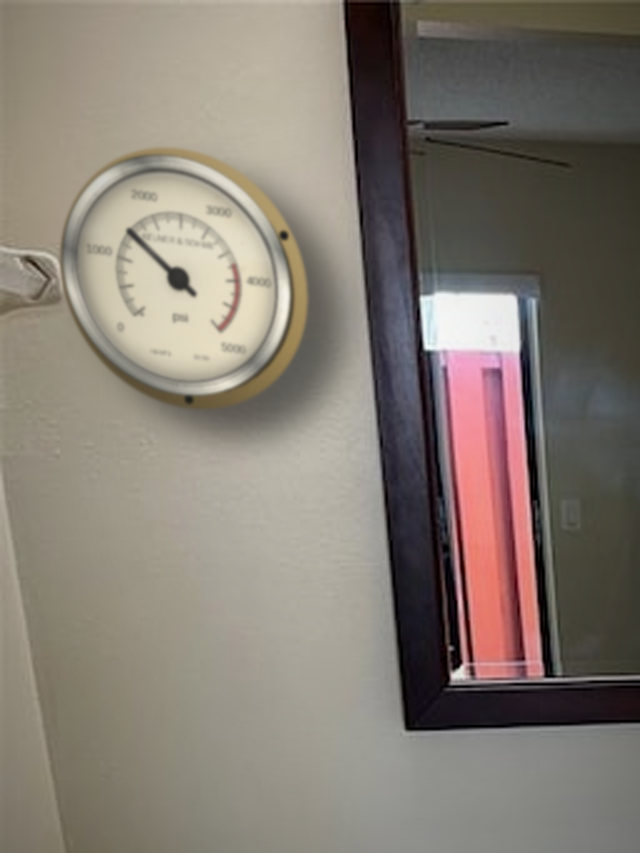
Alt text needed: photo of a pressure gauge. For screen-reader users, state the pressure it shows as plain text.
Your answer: 1500 psi
